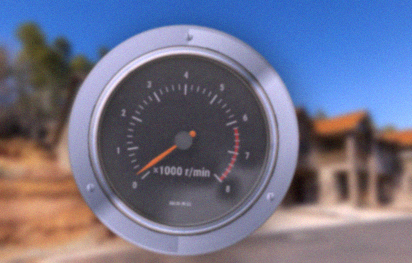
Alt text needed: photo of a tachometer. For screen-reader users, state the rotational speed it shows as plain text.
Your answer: 200 rpm
